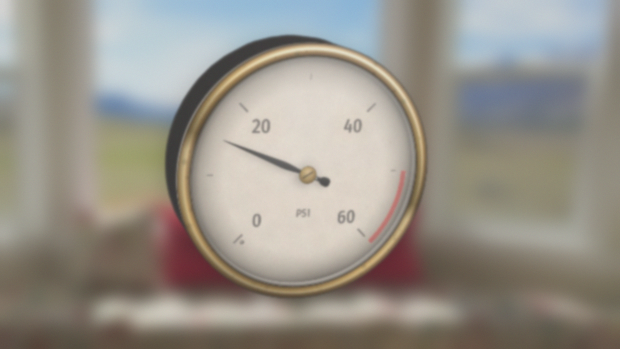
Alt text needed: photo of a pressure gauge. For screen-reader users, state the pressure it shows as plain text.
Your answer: 15 psi
